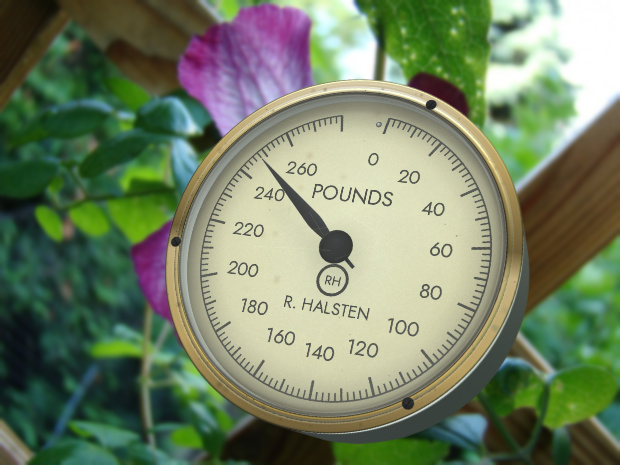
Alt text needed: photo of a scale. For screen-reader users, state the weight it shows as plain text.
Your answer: 248 lb
